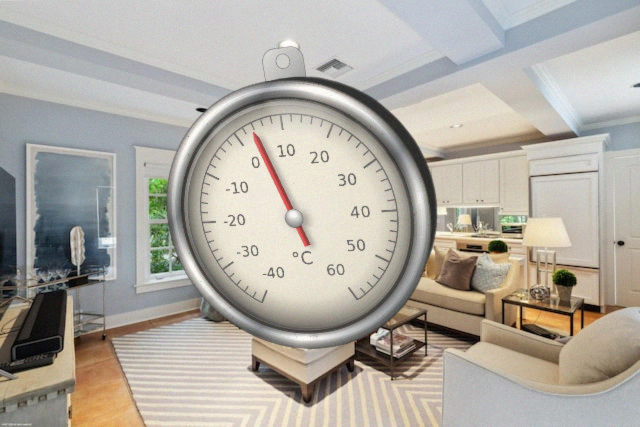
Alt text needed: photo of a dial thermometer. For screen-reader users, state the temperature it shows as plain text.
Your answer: 4 °C
